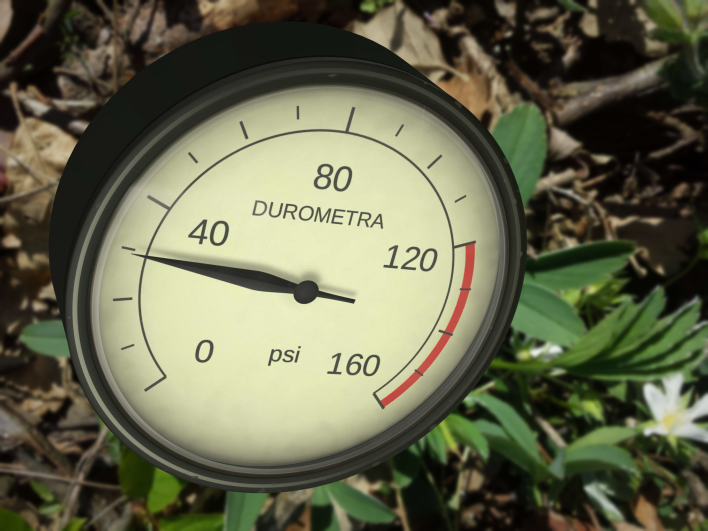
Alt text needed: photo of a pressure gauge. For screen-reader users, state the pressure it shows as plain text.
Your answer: 30 psi
